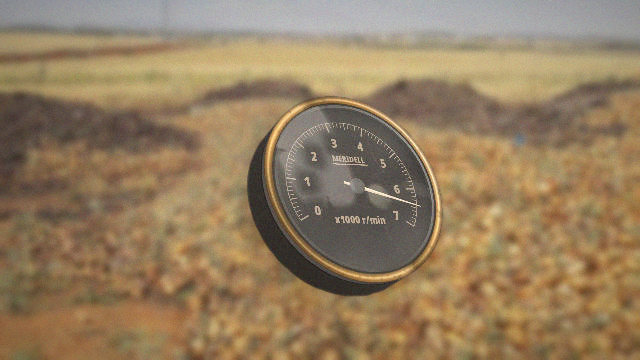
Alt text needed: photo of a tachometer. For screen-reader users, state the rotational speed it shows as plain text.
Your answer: 6500 rpm
